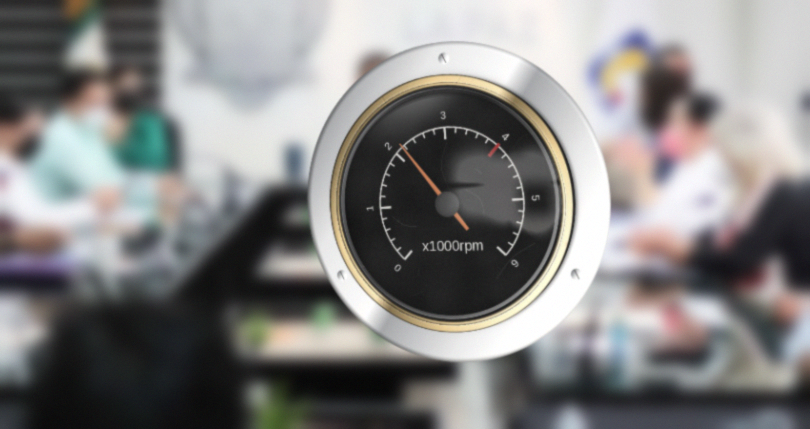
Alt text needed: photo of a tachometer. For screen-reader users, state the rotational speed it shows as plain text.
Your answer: 2200 rpm
